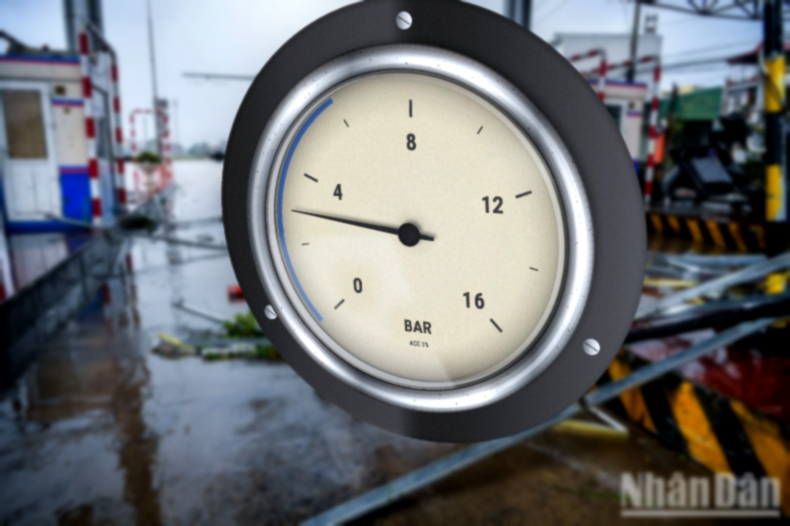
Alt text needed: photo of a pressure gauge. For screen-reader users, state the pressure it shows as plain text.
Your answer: 3 bar
